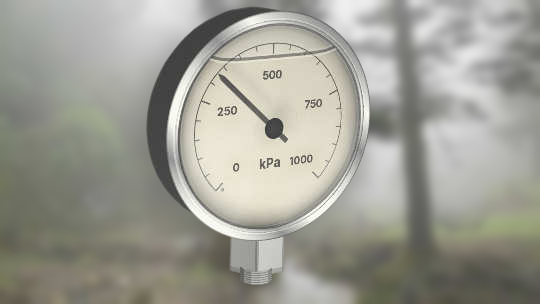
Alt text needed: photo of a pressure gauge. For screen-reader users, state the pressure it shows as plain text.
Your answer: 325 kPa
